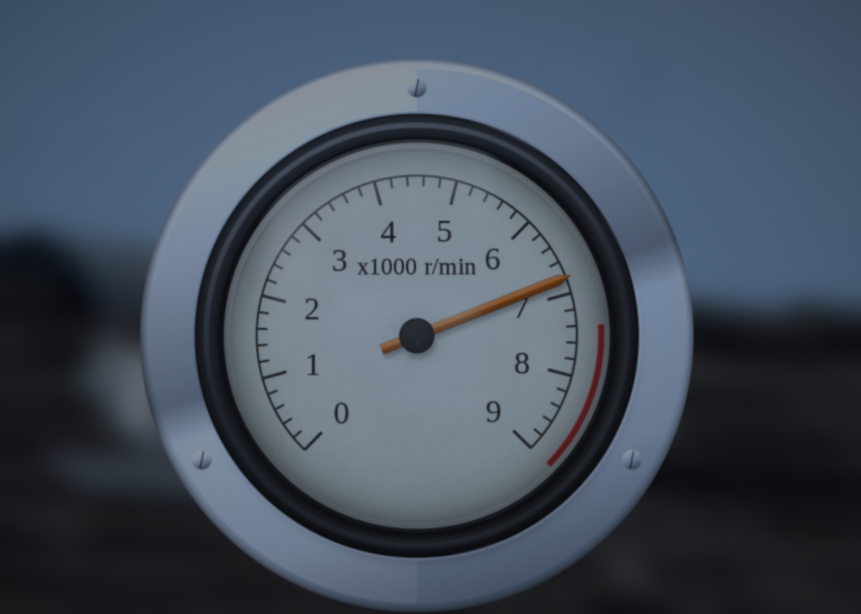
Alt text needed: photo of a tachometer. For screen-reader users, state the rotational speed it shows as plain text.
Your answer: 6800 rpm
